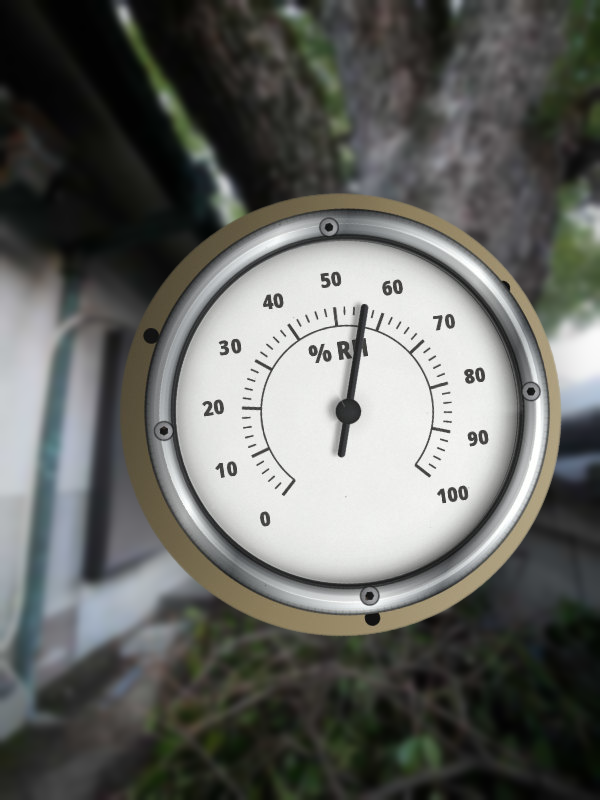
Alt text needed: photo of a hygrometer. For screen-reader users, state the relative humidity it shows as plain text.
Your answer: 56 %
